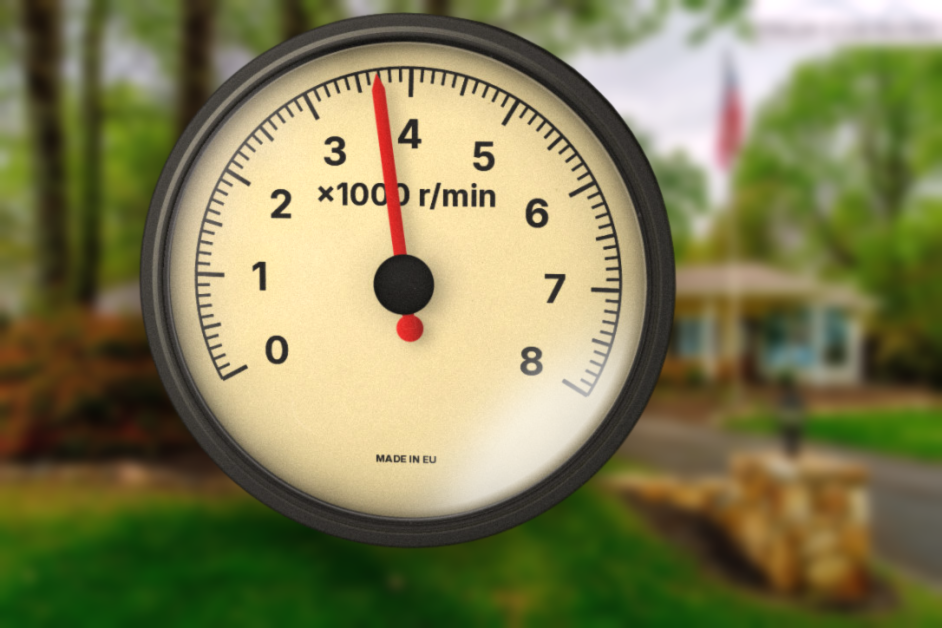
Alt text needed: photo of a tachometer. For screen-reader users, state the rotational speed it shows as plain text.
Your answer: 3700 rpm
